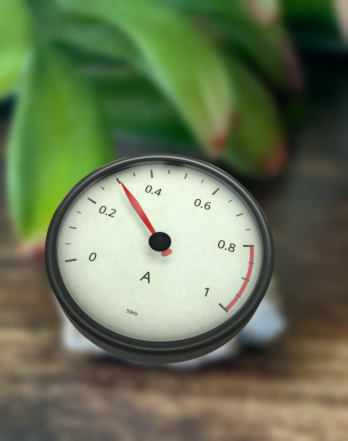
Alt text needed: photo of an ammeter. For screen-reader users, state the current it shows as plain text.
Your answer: 0.3 A
